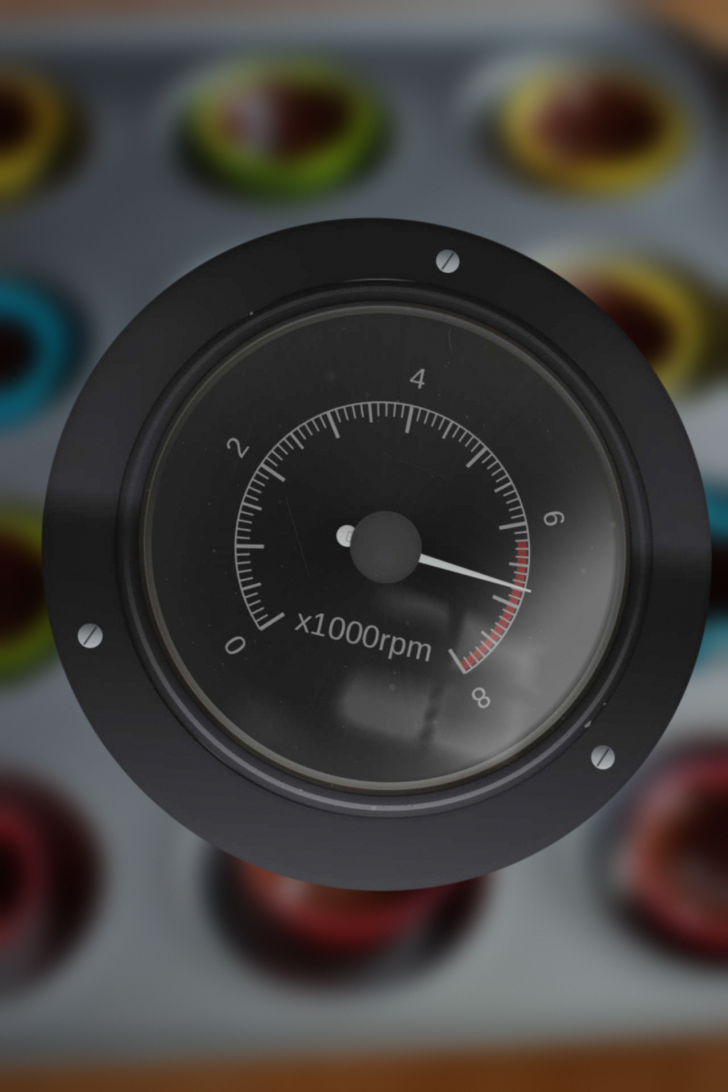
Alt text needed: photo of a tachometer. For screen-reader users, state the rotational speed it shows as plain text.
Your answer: 6800 rpm
